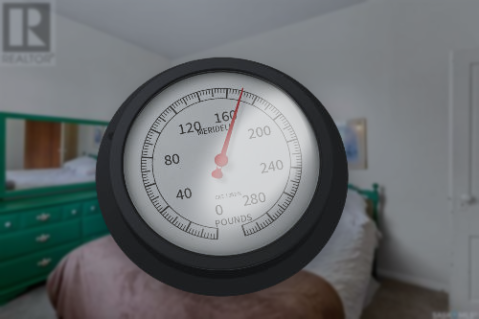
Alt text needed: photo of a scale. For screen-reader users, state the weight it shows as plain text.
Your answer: 170 lb
